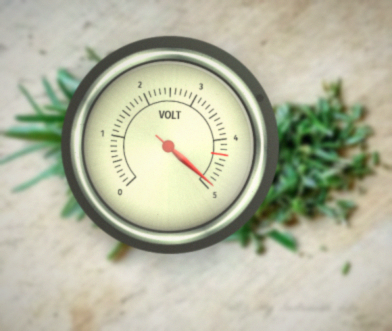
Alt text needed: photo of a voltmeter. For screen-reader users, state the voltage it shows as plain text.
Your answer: 4.9 V
